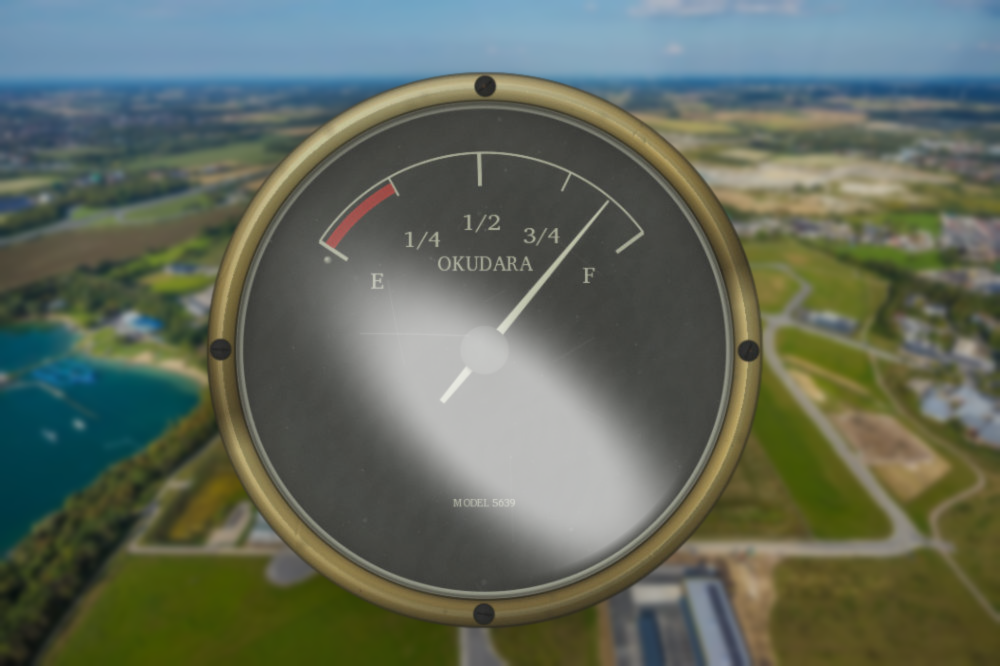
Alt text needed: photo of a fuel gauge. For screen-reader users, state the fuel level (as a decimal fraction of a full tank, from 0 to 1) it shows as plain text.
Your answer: 0.875
